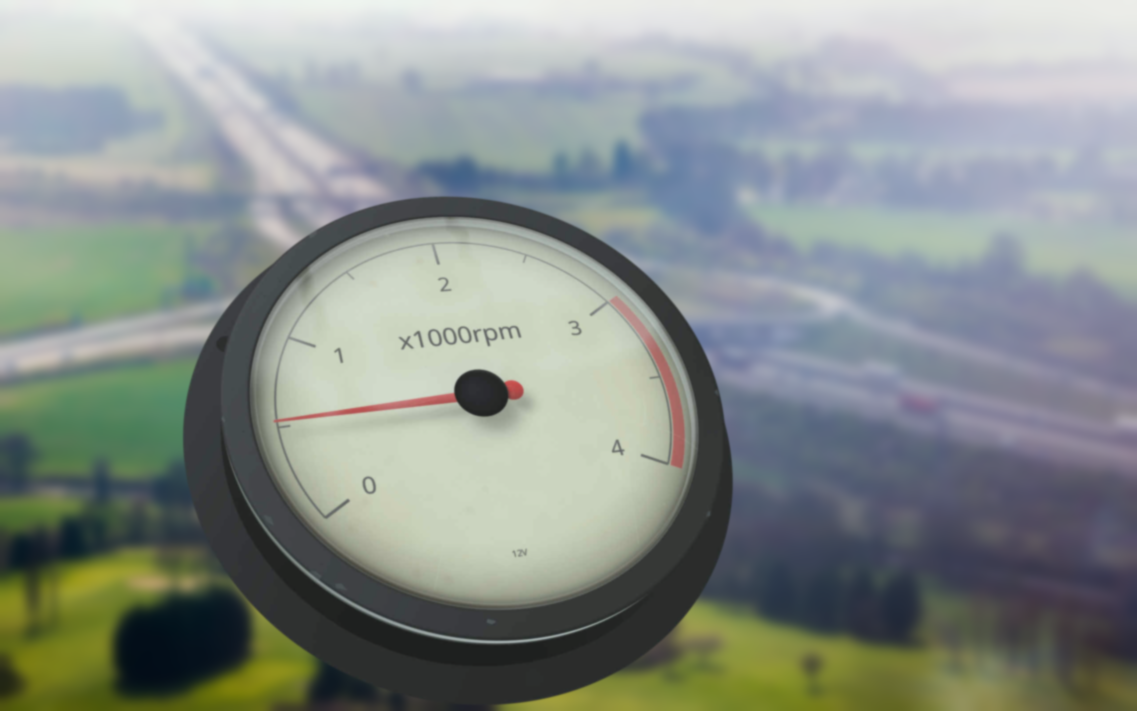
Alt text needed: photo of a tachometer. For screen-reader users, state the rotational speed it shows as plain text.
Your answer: 500 rpm
